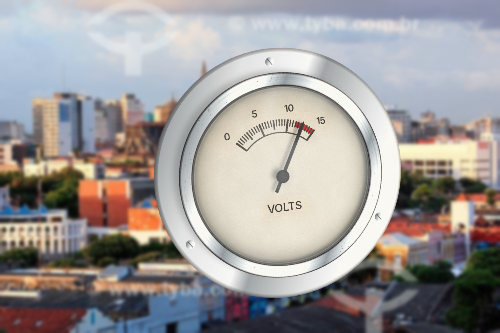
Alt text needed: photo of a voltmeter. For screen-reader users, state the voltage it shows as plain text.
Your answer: 12.5 V
